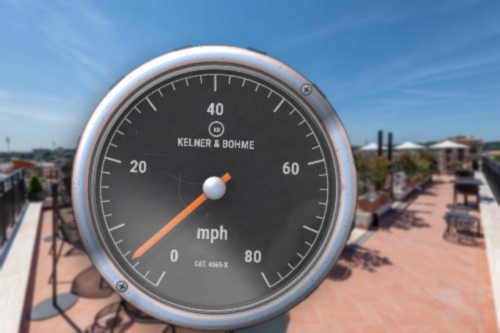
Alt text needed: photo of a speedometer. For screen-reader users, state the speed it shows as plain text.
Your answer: 5 mph
